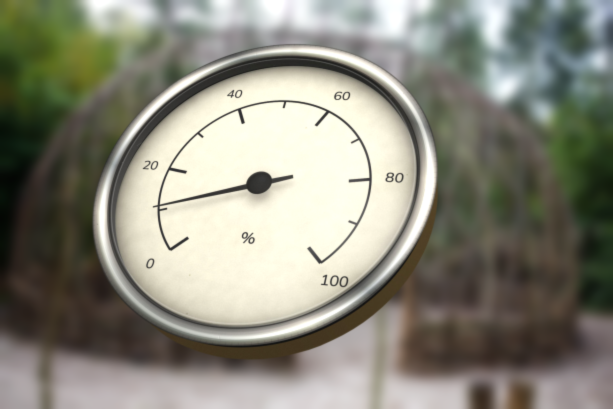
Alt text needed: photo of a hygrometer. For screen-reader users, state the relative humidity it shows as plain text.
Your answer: 10 %
